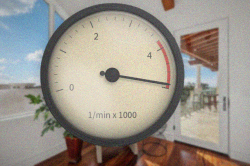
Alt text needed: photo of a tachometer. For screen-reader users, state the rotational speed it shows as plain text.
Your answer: 4900 rpm
